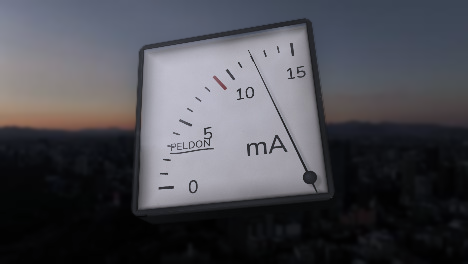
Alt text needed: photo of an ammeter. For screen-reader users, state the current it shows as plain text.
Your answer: 12 mA
